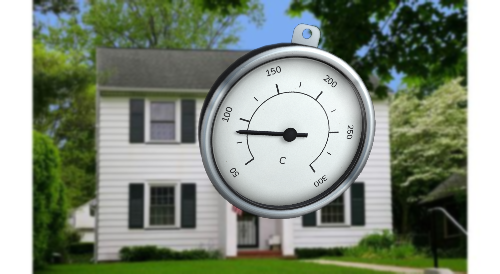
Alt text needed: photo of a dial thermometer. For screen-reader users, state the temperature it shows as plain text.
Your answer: 87.5 °C
